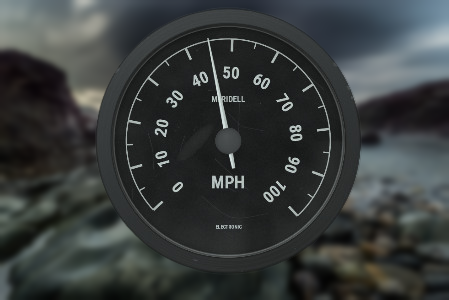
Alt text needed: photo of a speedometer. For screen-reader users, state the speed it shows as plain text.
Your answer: 45 mph
